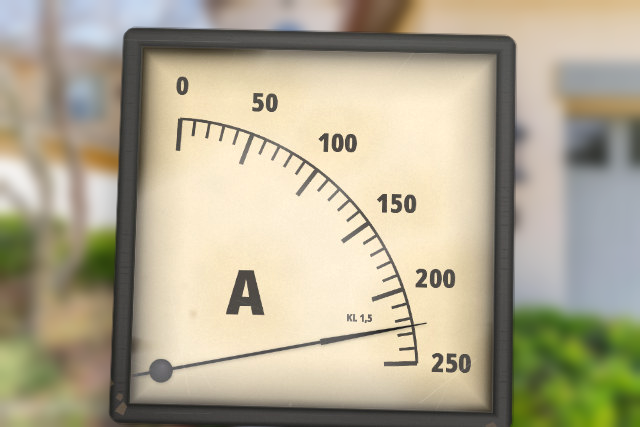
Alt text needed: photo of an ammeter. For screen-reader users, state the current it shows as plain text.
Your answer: 225 A
